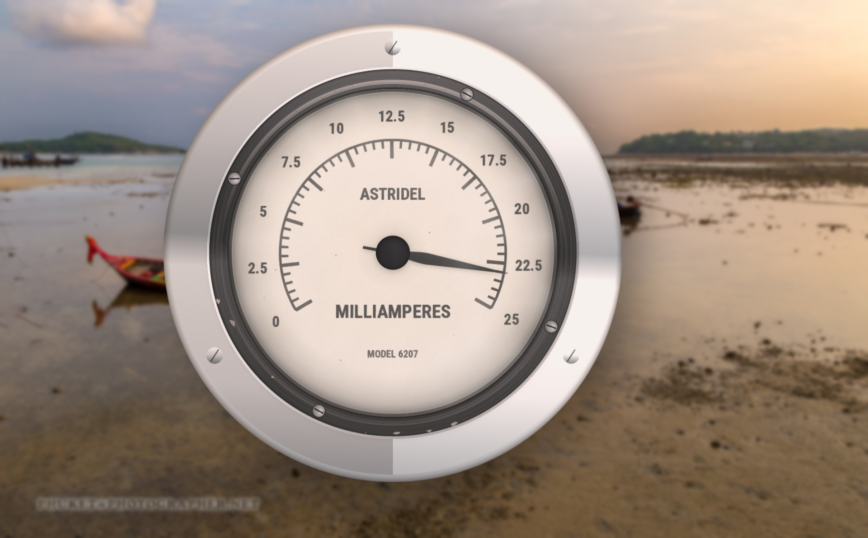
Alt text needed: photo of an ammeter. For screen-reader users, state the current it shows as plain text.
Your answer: 23 mA
